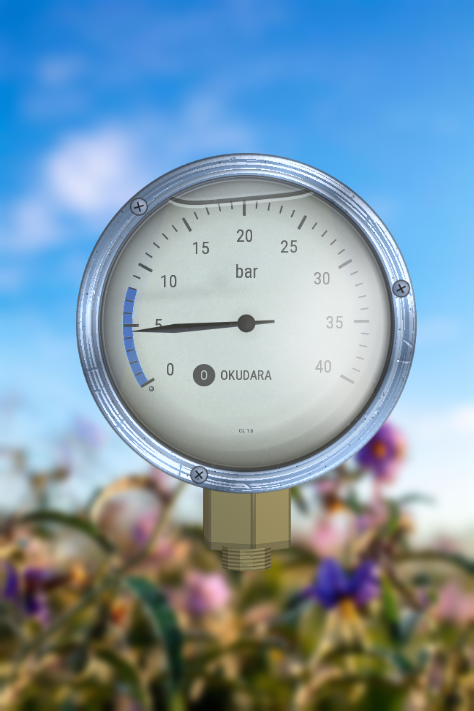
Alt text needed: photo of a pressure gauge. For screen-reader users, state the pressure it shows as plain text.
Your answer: 4.5 bar
